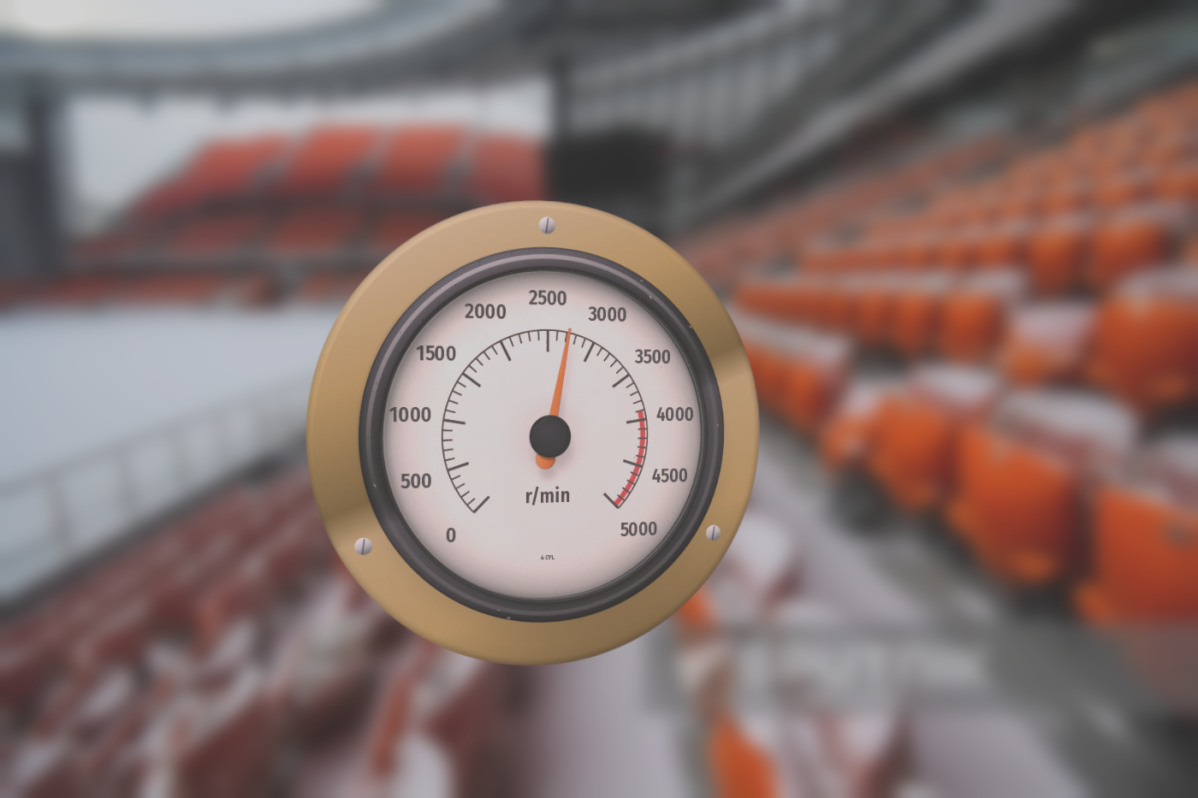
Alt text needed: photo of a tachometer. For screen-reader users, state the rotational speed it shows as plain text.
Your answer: 2700 rpm
